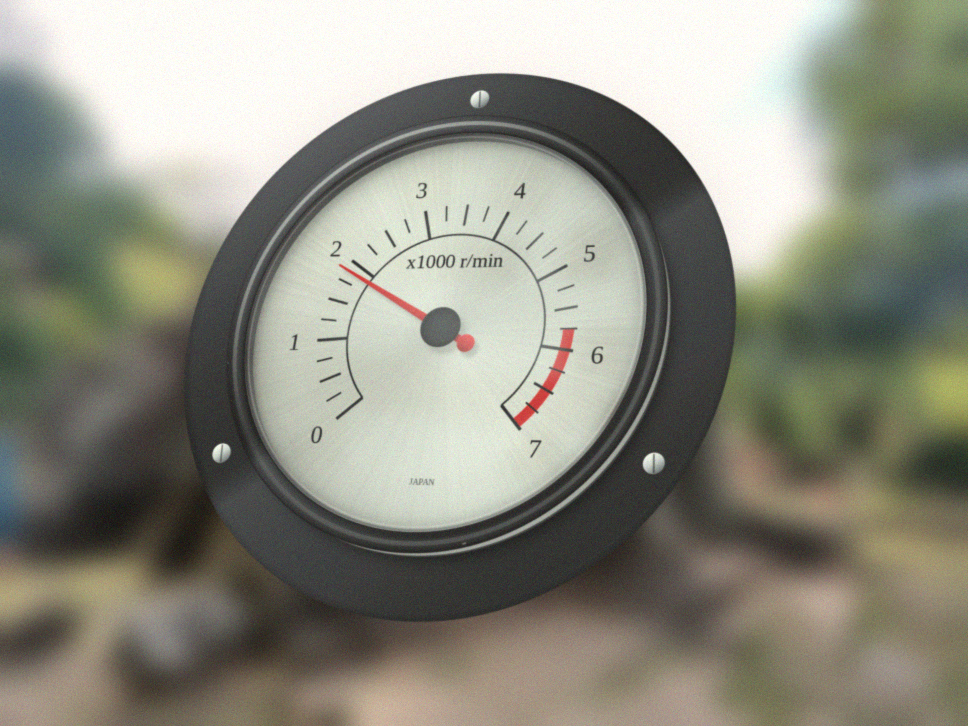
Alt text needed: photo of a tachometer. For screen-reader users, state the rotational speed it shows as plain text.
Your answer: 1875 rpm
